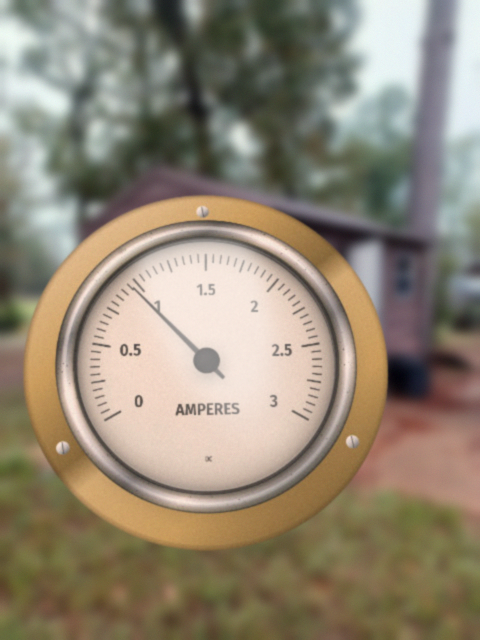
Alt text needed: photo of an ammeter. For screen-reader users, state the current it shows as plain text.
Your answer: 0.95 A
